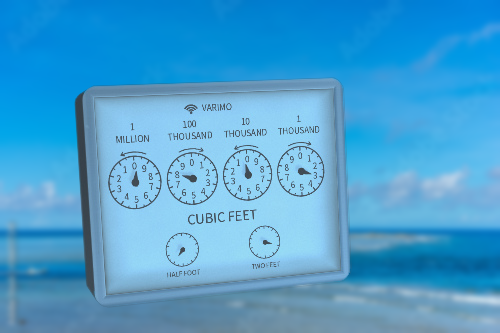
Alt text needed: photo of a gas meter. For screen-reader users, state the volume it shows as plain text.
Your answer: 980300 ft³
